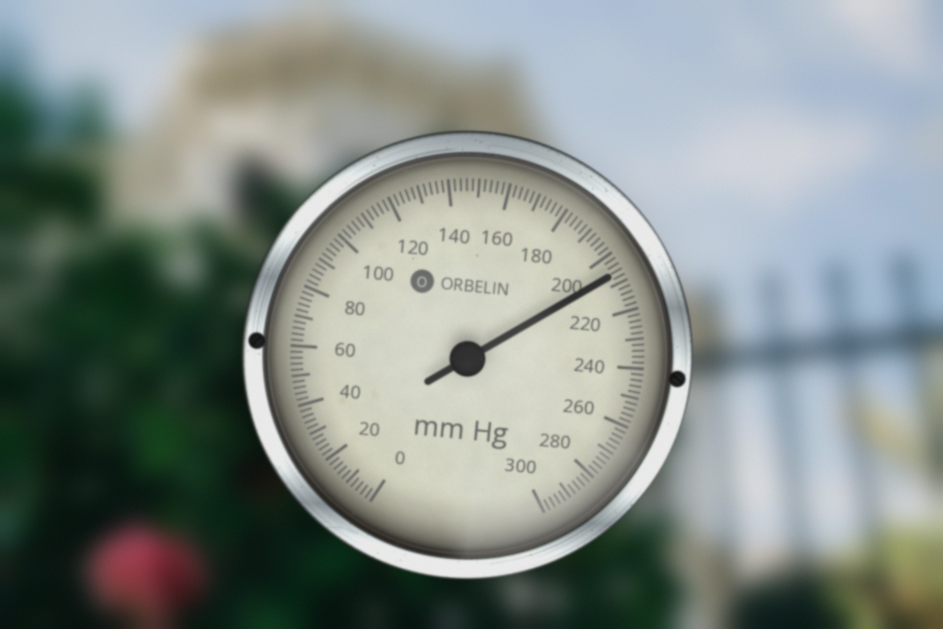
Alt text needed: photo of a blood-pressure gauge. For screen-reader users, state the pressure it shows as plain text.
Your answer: 206 mmHg
